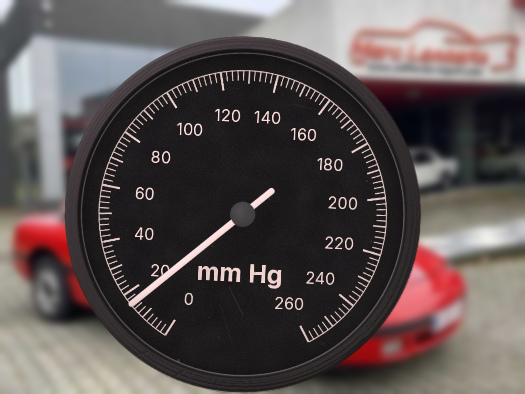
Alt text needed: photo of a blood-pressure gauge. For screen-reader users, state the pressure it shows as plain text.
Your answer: 16 mmHg
